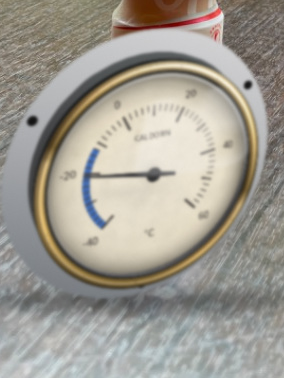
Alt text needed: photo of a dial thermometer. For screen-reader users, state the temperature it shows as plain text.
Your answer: -20 °C
